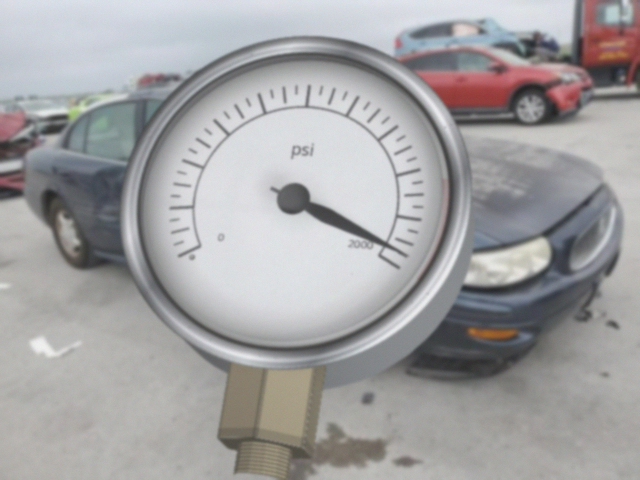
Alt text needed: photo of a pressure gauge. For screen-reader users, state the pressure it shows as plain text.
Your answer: 1950 psi
